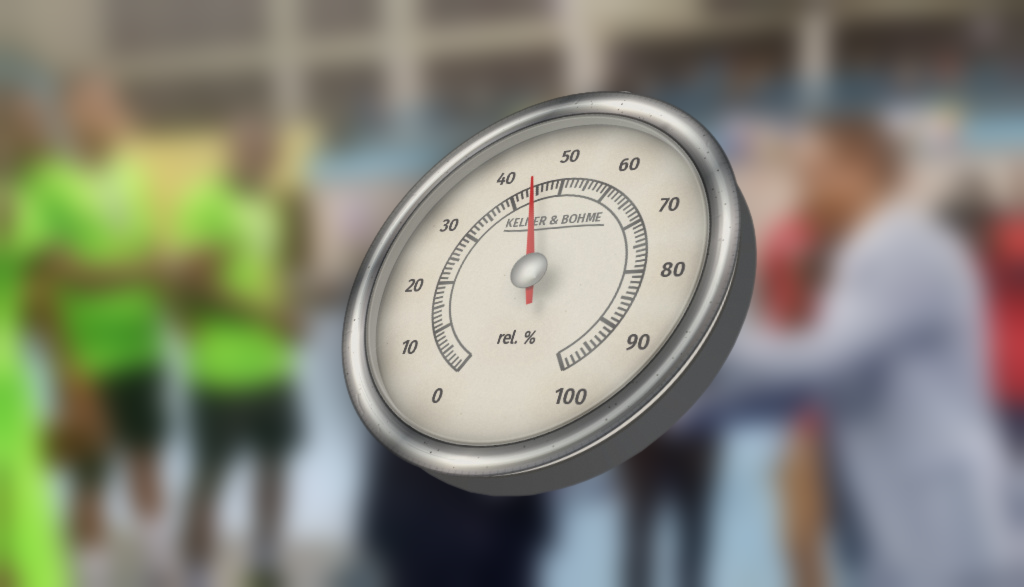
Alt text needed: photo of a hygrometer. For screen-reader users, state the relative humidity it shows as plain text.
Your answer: 45 %
